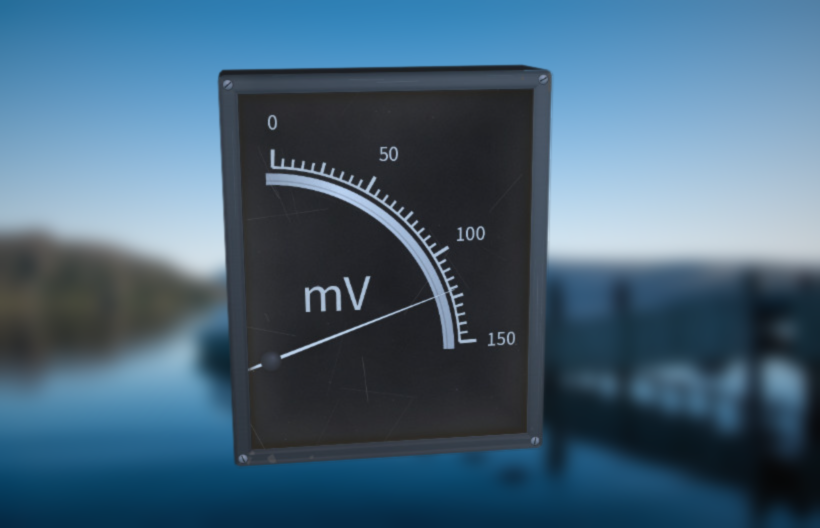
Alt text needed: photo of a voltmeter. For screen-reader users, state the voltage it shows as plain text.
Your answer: 120 mV
